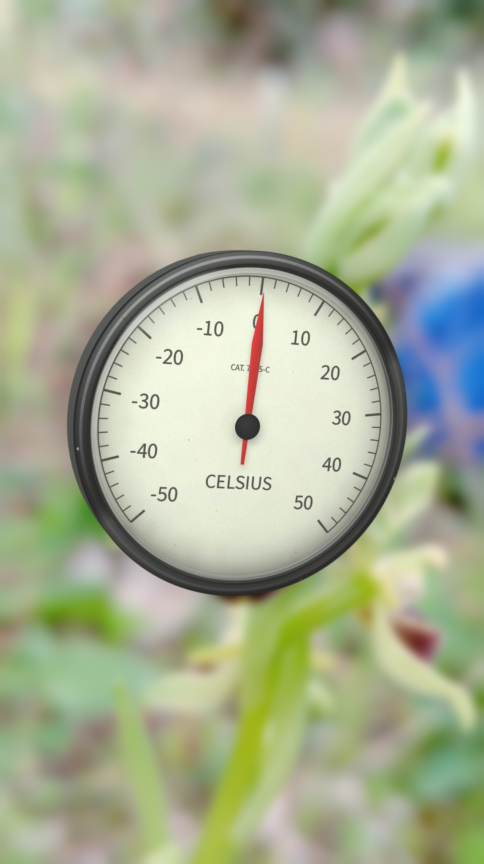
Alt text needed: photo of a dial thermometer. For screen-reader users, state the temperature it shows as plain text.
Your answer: 0 °C
